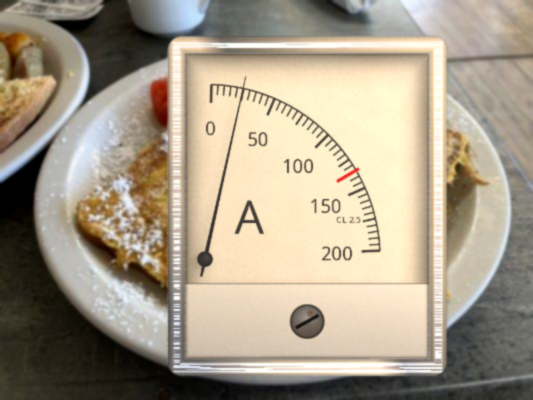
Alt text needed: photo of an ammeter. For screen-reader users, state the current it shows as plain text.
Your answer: 25 A
